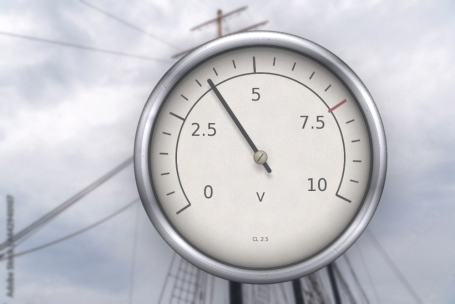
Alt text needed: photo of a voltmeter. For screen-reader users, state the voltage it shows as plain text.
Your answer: 3.75 V
